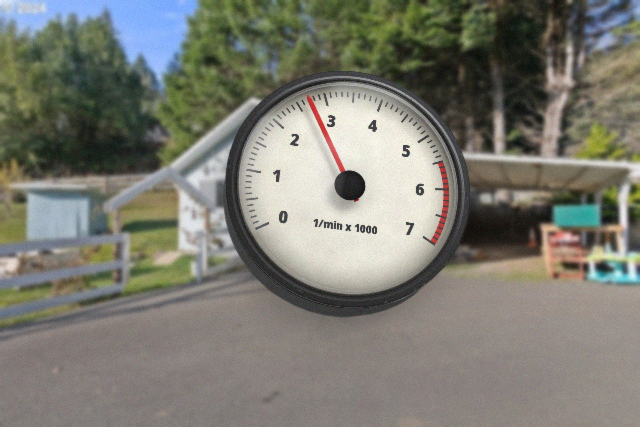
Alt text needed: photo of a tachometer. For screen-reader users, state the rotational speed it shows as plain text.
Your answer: 2700 rpm
